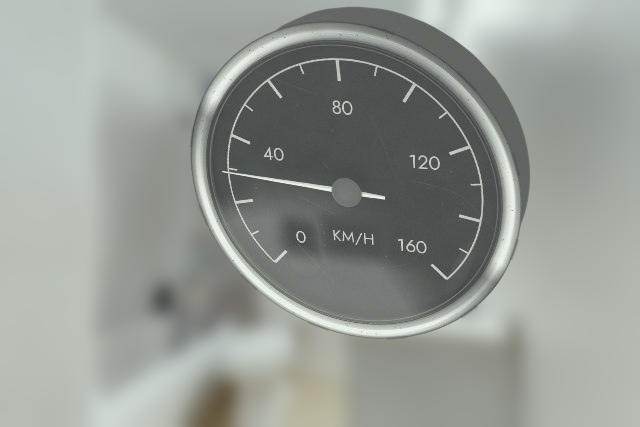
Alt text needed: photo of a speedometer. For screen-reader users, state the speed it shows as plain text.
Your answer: 30 km/h
